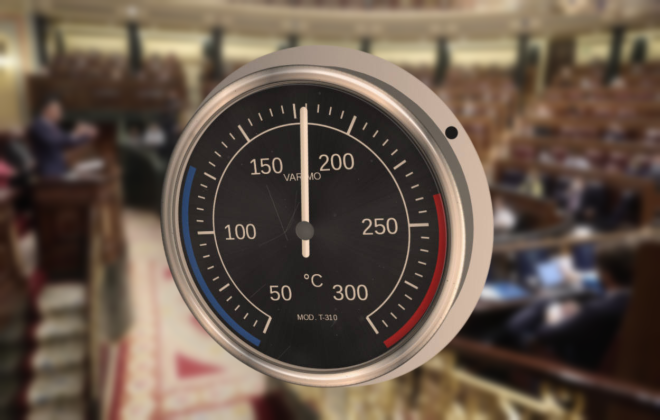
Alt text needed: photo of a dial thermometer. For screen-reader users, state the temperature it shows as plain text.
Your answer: 180 °C
